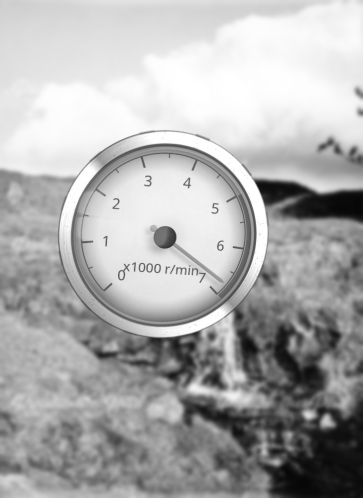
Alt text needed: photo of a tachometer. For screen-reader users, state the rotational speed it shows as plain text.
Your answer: 6750 rpm
